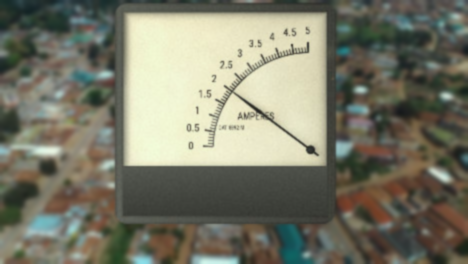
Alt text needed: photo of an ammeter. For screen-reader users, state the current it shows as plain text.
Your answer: 2 A
